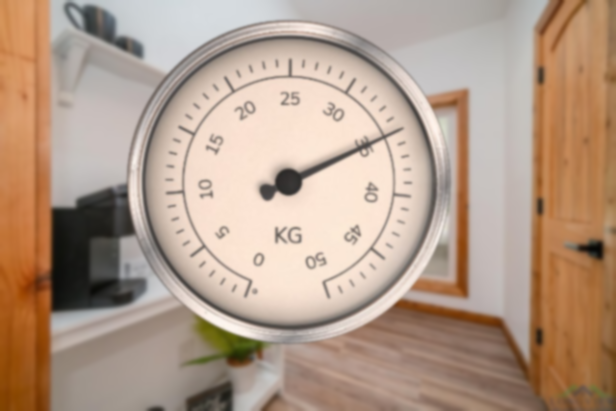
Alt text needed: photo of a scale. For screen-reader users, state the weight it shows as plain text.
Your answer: 35 kg
